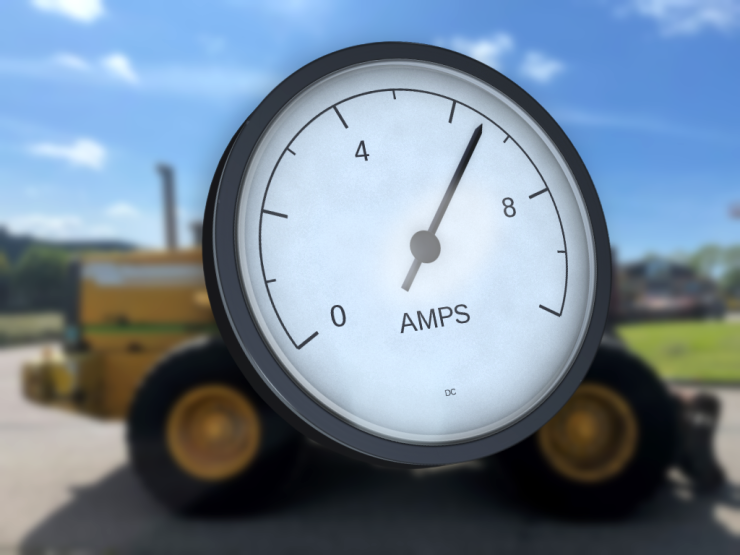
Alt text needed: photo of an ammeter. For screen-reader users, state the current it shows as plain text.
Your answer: 6.5 A
